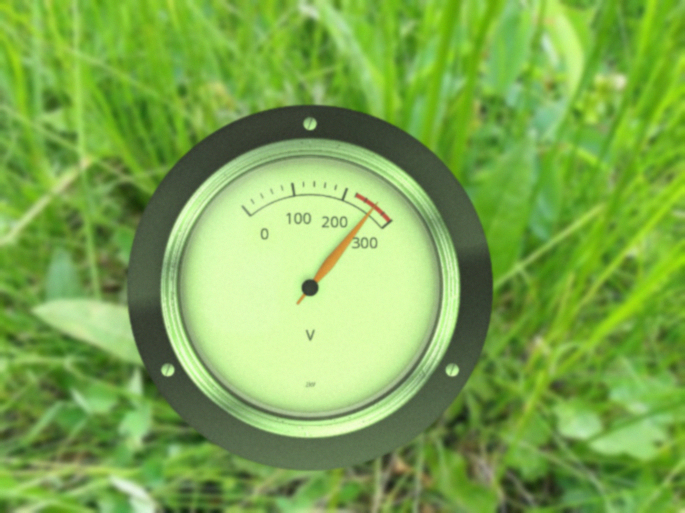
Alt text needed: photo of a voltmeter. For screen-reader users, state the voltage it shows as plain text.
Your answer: 260 V
